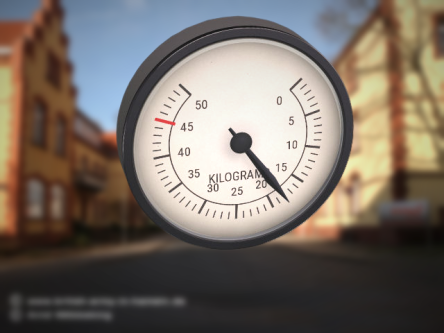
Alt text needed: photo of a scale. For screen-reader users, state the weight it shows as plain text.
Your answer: 18 kg
